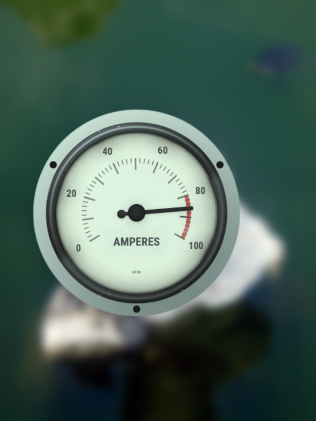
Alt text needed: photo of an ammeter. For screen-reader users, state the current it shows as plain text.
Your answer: 86 A
